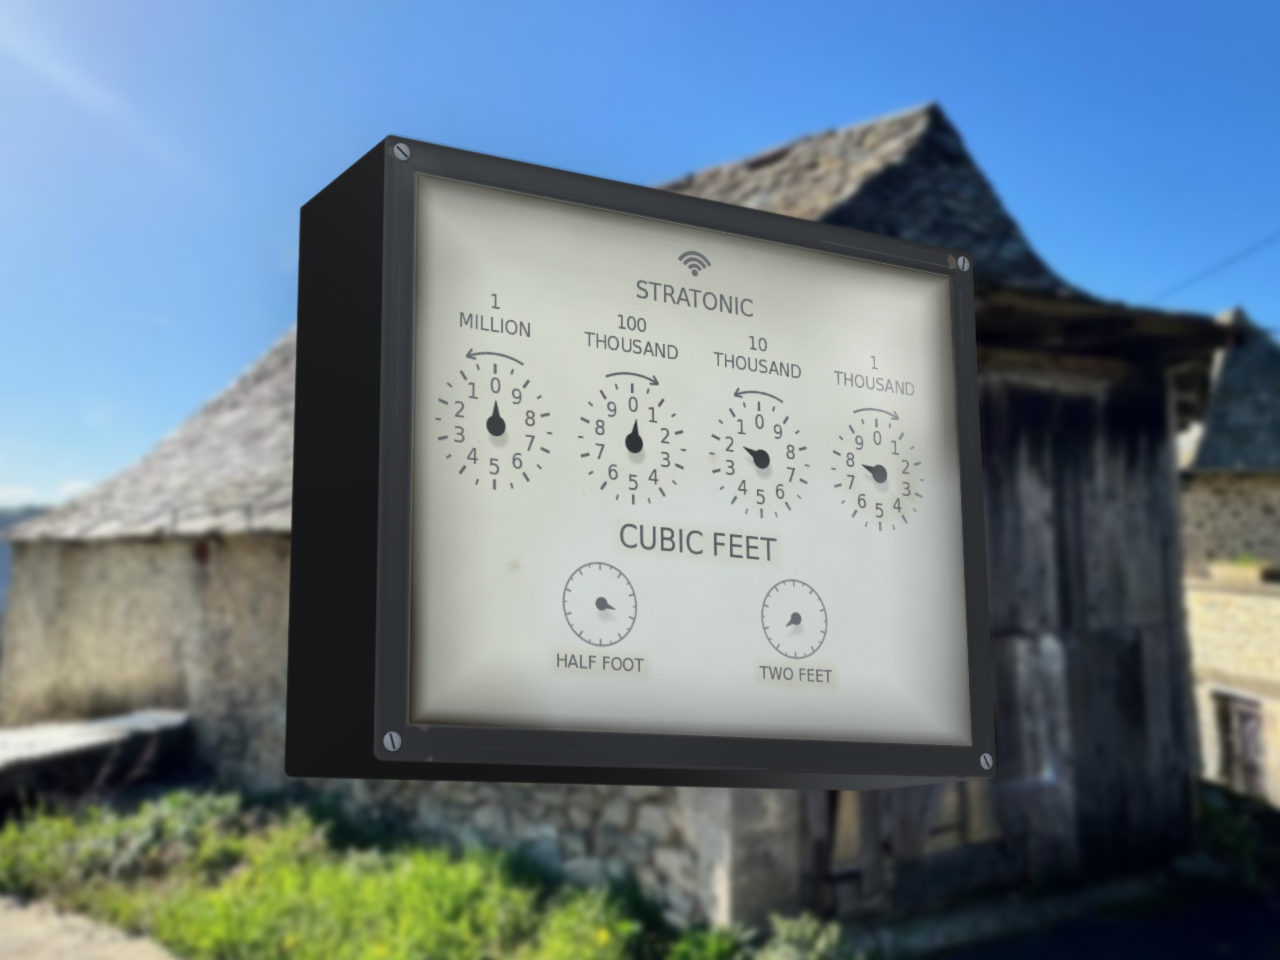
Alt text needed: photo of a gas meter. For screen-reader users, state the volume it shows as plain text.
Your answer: 1800 ft³
